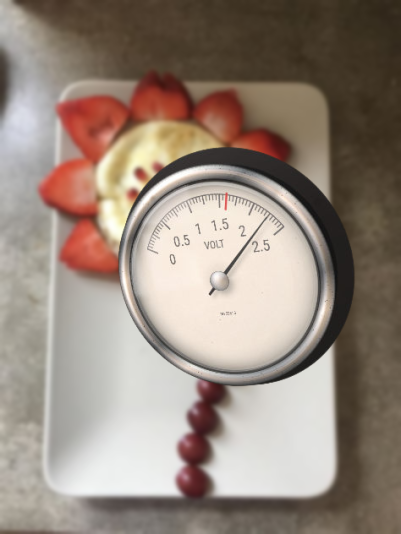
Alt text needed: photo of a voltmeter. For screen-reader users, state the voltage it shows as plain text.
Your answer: 2.25 V
